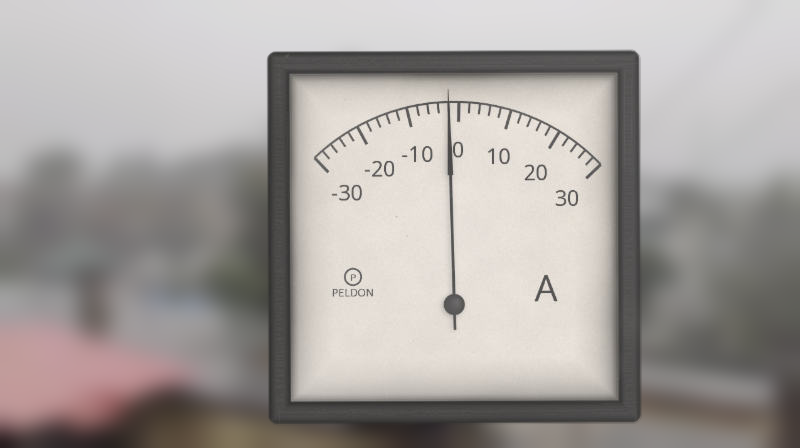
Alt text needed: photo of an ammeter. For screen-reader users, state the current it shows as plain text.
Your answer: -2 A
